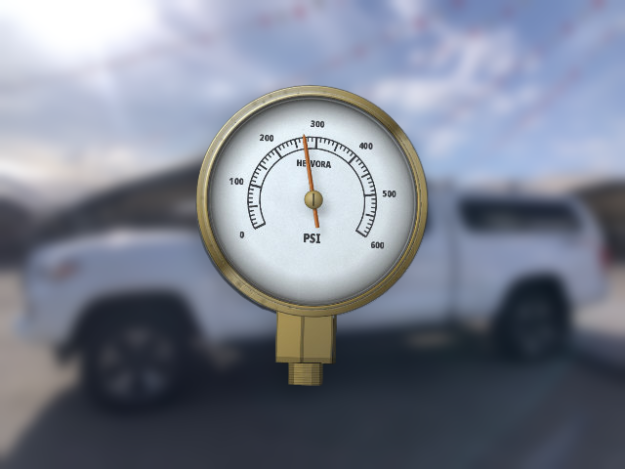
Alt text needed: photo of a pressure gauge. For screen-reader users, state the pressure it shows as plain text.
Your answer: 270 psi
